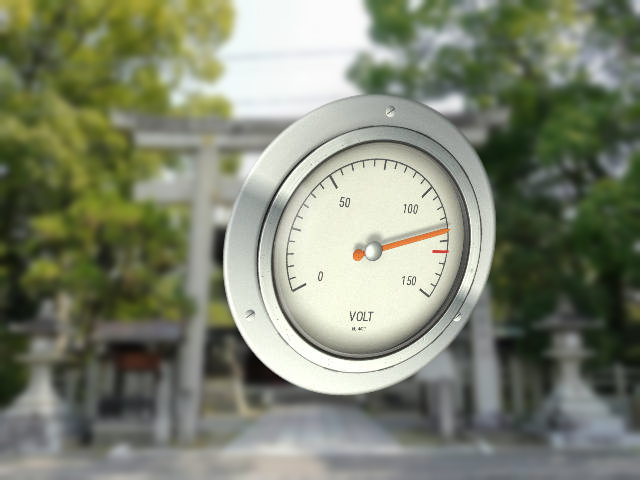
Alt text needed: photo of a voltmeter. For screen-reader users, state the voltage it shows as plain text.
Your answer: 120 V
